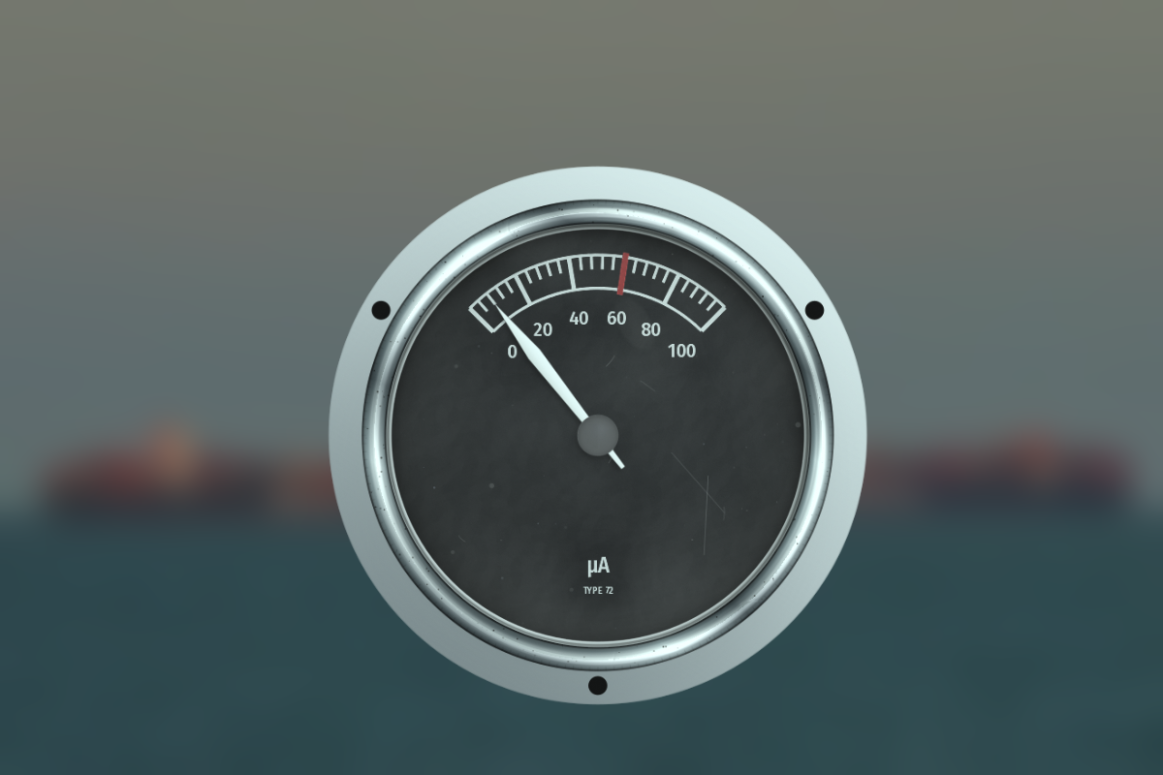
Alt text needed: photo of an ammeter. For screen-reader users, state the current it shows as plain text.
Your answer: 8 µA
